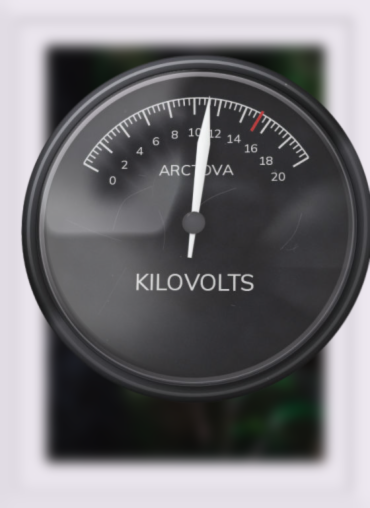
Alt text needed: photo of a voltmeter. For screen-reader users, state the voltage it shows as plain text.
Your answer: 11.2 kV
